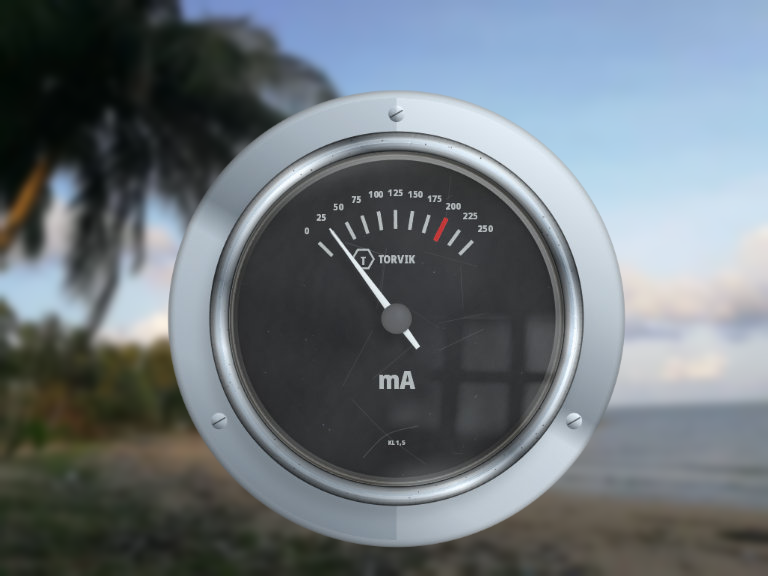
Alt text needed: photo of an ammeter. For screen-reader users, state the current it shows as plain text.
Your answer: 25 mA
